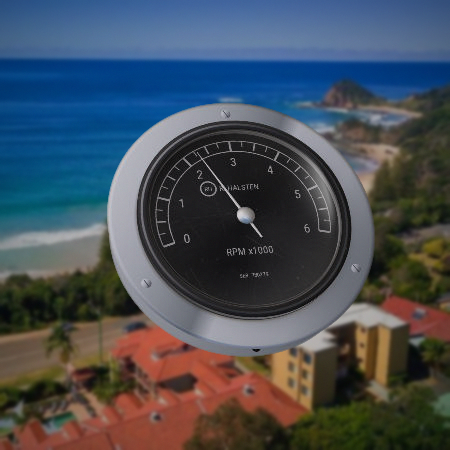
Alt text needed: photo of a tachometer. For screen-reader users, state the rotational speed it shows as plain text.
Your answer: 2250 rpm
